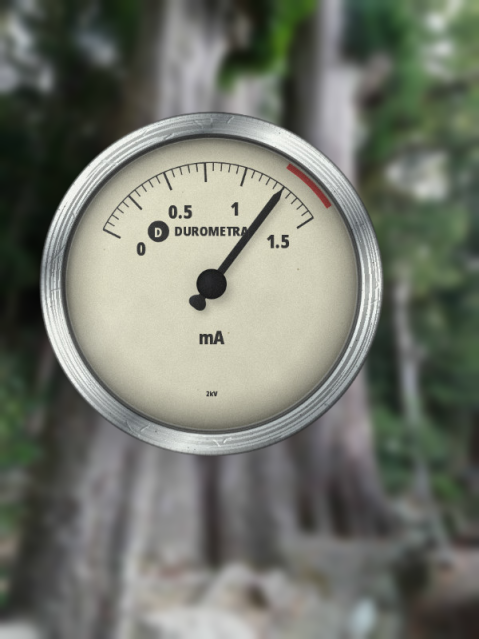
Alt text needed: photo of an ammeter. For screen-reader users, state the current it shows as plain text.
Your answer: 1.25 mA
